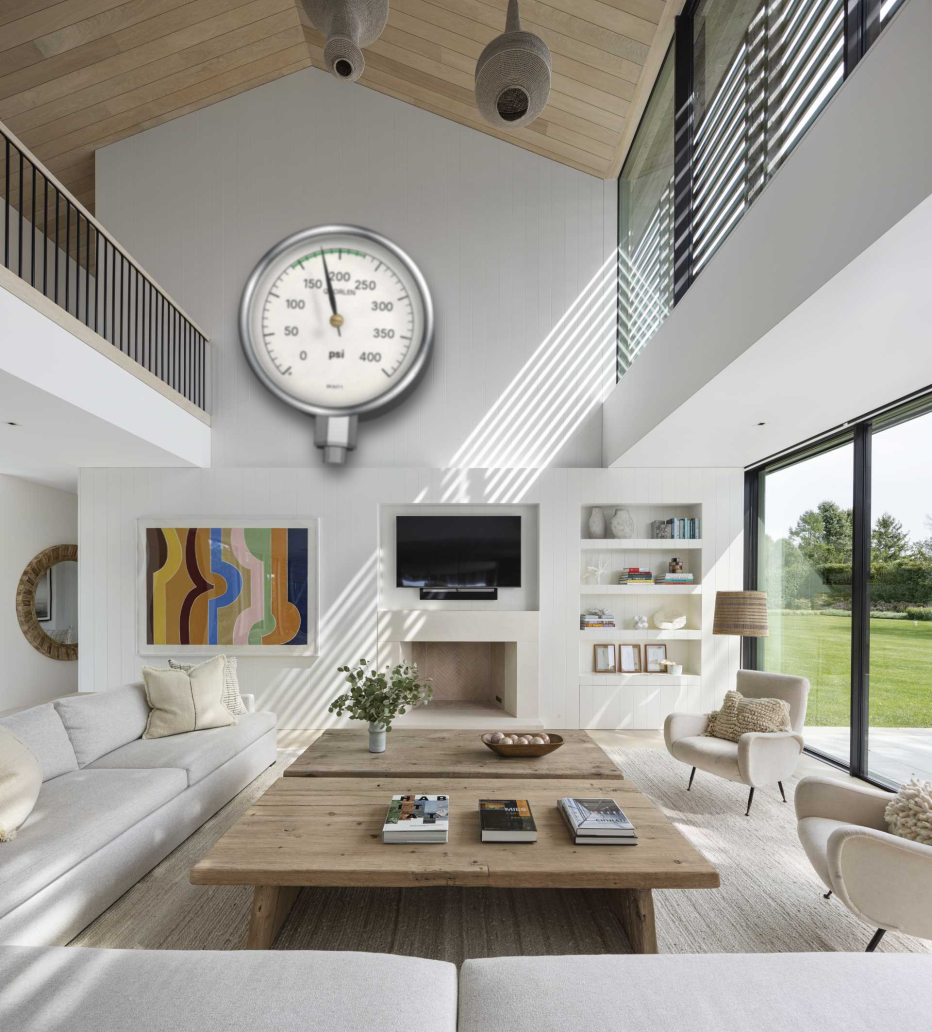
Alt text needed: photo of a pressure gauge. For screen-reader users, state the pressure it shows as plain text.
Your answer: 180 psi
